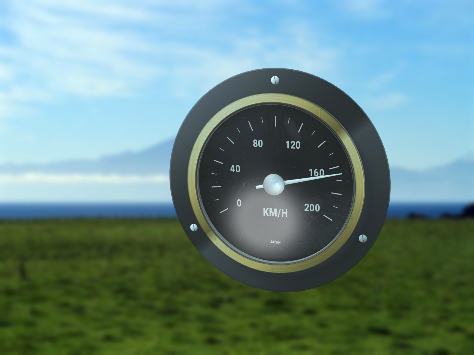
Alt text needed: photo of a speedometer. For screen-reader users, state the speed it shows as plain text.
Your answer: 165 km/h
